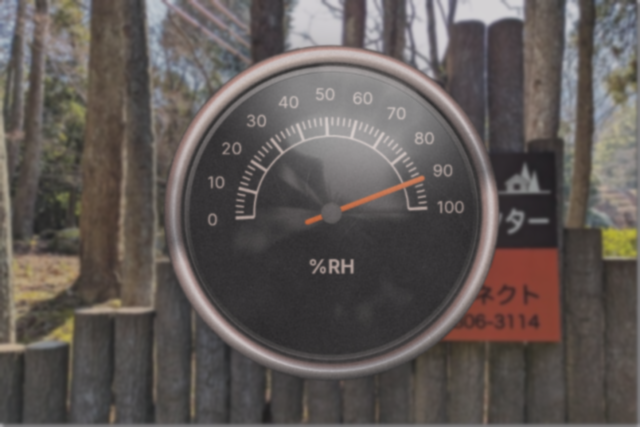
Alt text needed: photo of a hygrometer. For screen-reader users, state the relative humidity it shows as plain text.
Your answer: 90 %
